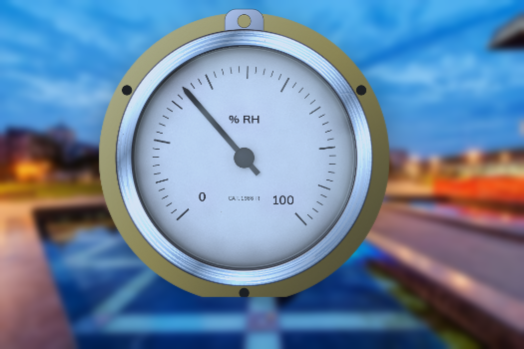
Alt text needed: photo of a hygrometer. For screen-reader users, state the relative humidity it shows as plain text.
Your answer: 34 %
